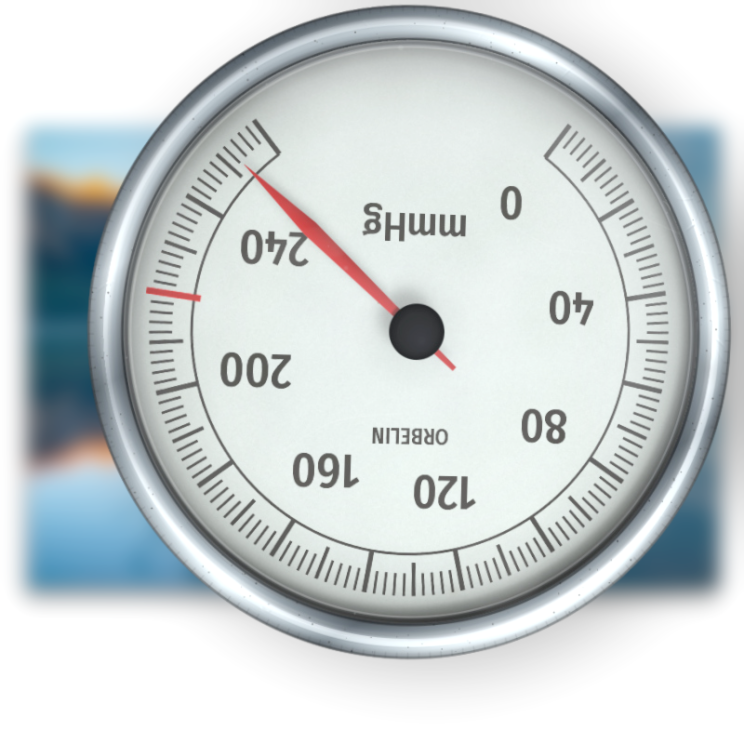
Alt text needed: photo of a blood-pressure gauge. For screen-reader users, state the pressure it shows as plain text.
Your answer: 252 mmHg
